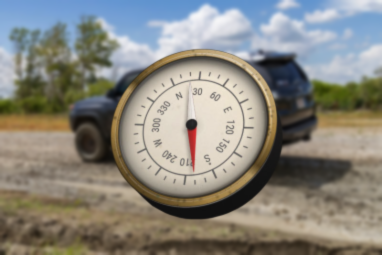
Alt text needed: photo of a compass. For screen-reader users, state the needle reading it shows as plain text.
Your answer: 200 °
